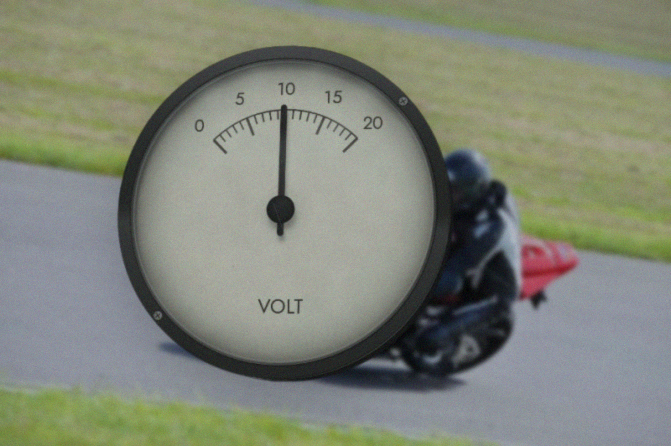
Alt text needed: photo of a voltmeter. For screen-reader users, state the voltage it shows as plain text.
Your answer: 10 V
